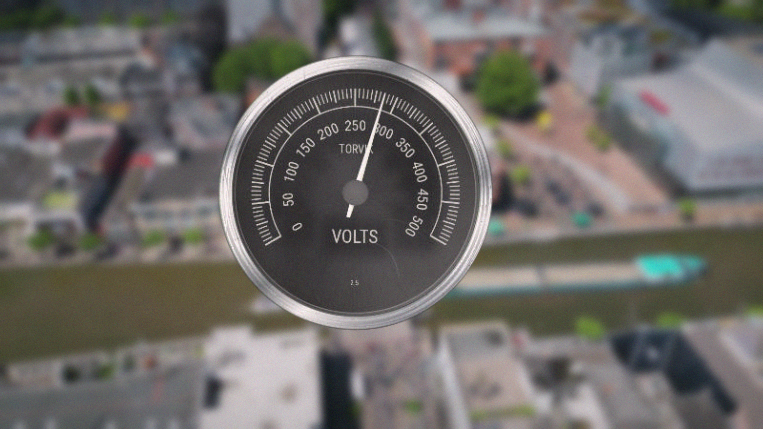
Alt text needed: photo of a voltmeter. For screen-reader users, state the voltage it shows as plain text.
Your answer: 285 V
